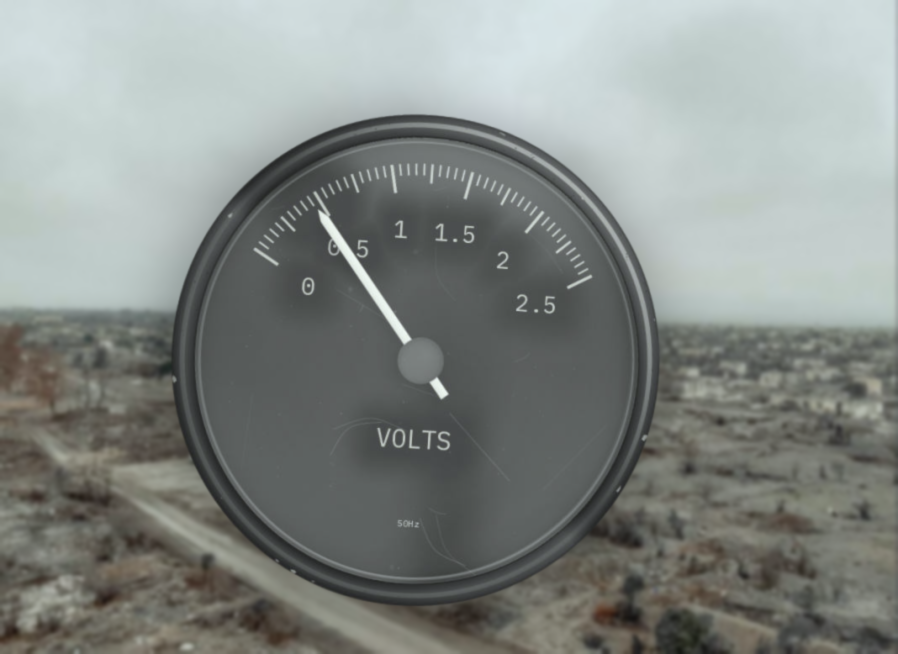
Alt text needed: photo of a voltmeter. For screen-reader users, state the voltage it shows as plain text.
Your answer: 0.45 V
